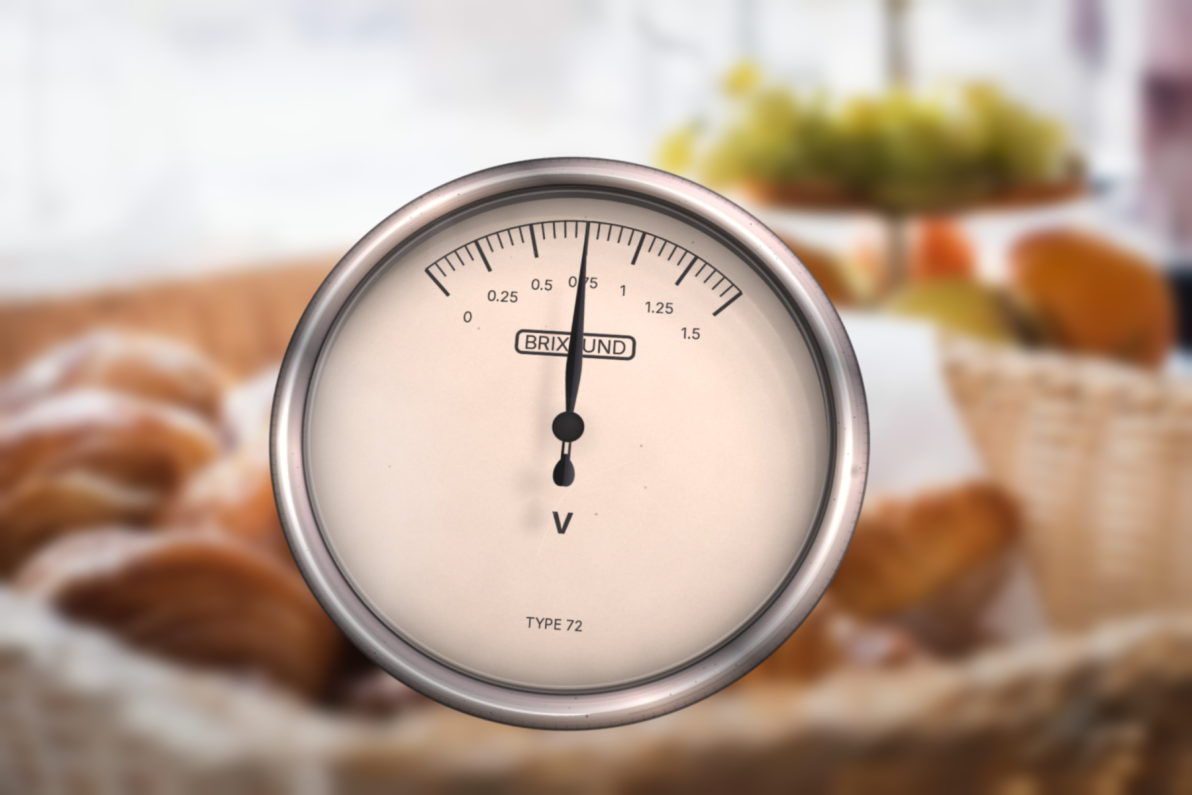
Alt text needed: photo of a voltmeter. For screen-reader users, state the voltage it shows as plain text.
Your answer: 0.75 V
